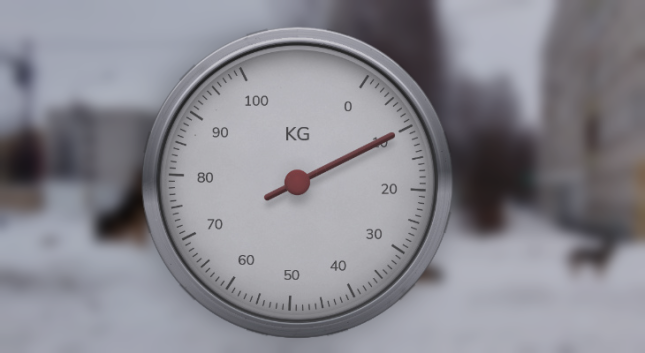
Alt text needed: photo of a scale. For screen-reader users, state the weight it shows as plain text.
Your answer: 10 kg
